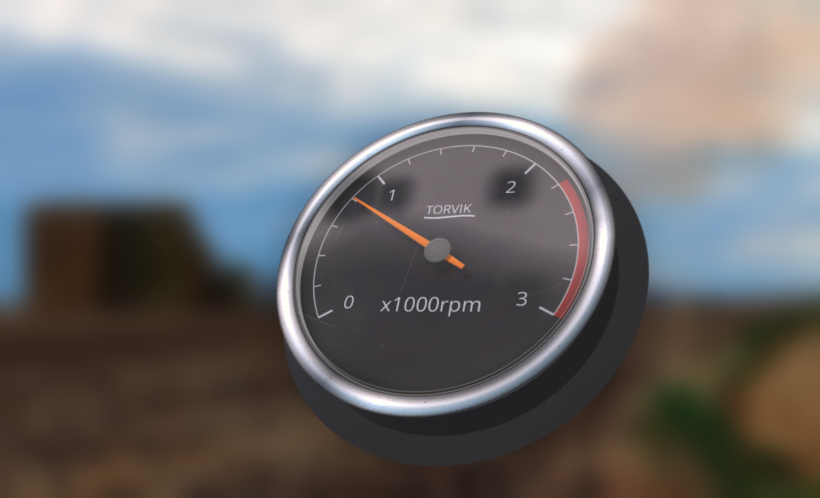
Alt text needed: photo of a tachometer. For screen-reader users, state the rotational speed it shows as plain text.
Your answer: 800 rpm
